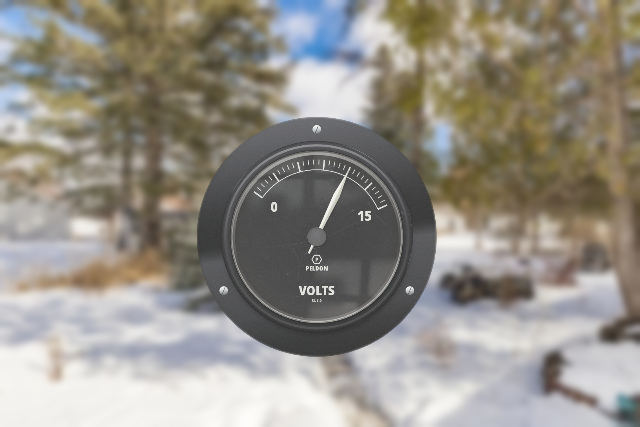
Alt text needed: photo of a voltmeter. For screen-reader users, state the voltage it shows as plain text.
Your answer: 10 V
